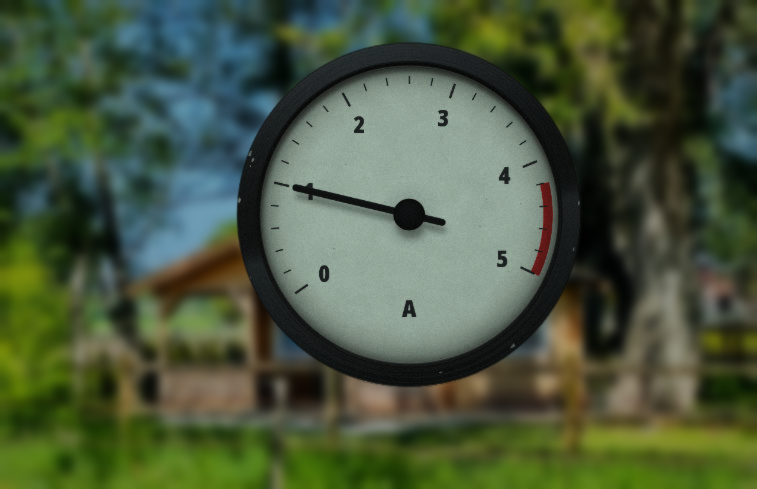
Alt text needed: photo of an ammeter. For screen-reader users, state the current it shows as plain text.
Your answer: 1 A
